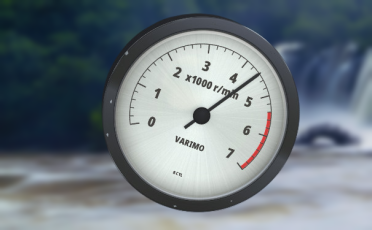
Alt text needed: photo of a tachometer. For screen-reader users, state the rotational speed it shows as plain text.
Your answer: 4400 rpm
